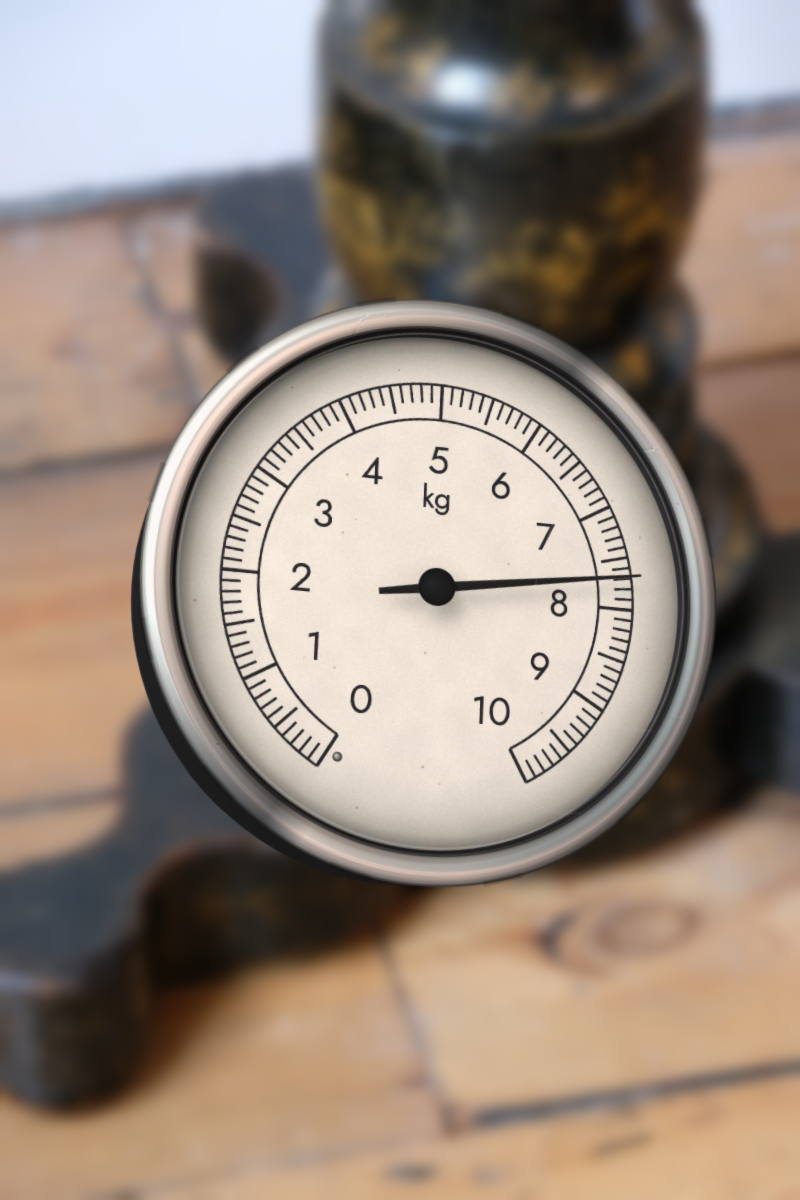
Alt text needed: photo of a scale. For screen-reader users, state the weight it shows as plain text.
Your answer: 7.7 kg
